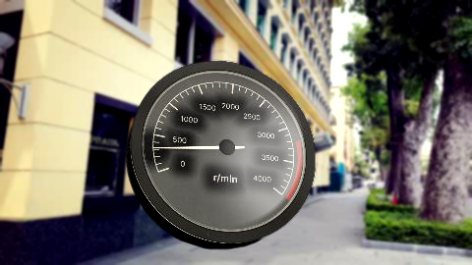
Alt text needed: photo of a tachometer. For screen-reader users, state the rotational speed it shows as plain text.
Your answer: 300 rpm
